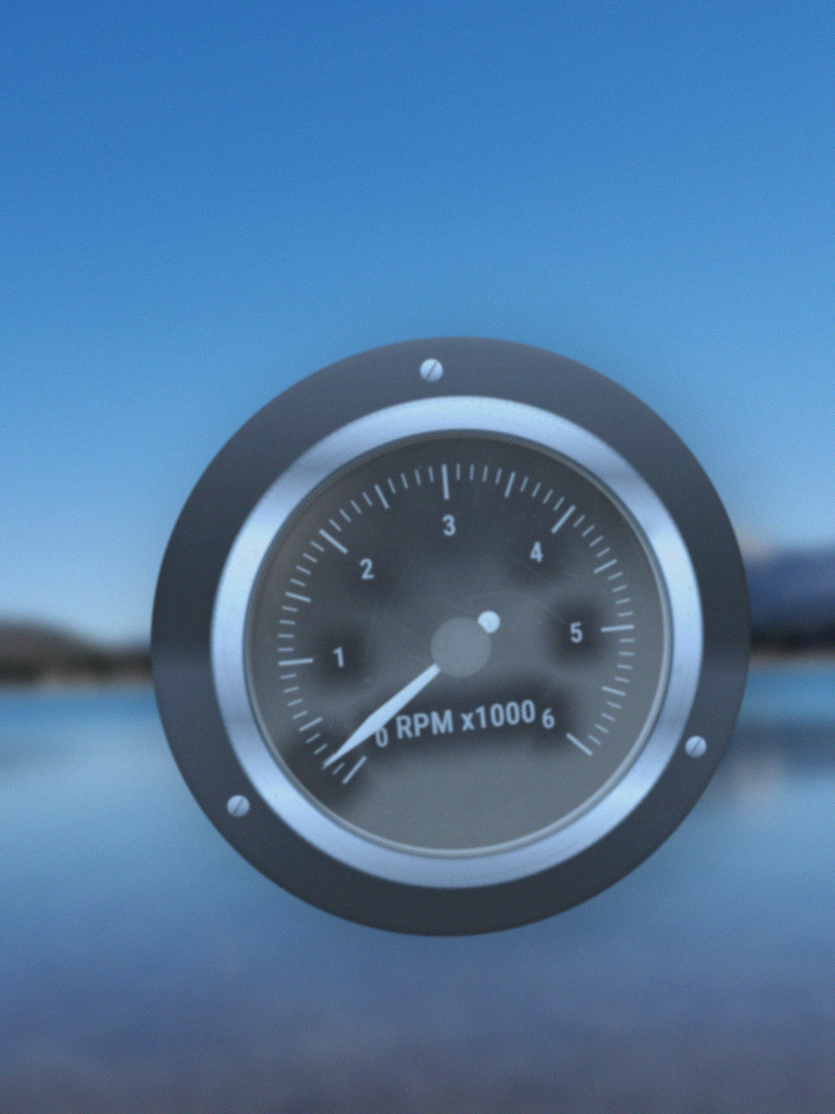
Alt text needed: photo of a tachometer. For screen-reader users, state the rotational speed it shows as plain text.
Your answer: 200 rpm
